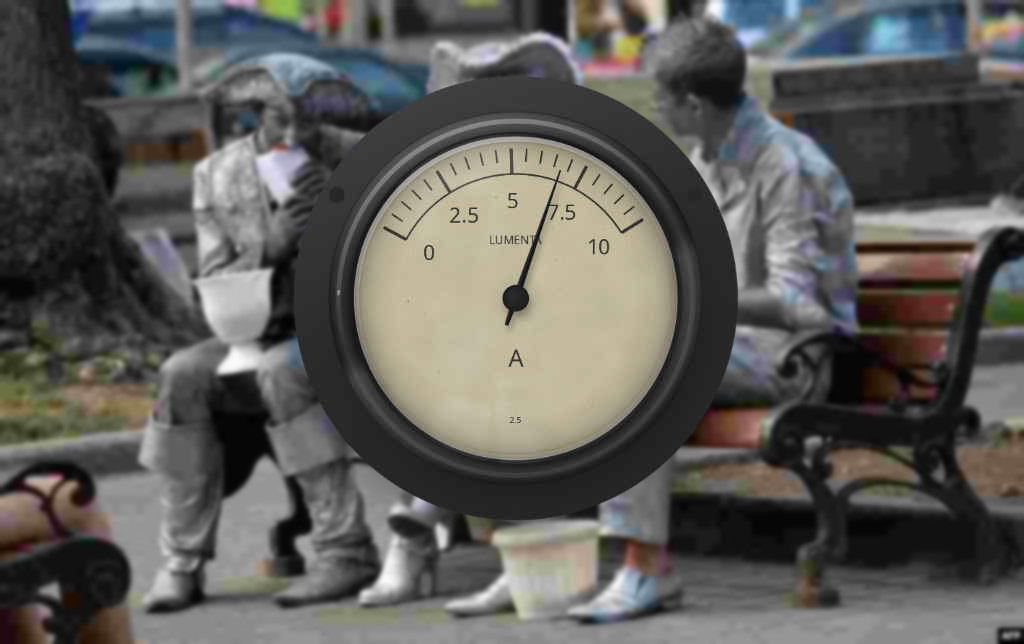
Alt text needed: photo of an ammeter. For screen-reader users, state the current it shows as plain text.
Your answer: 6.75 A
